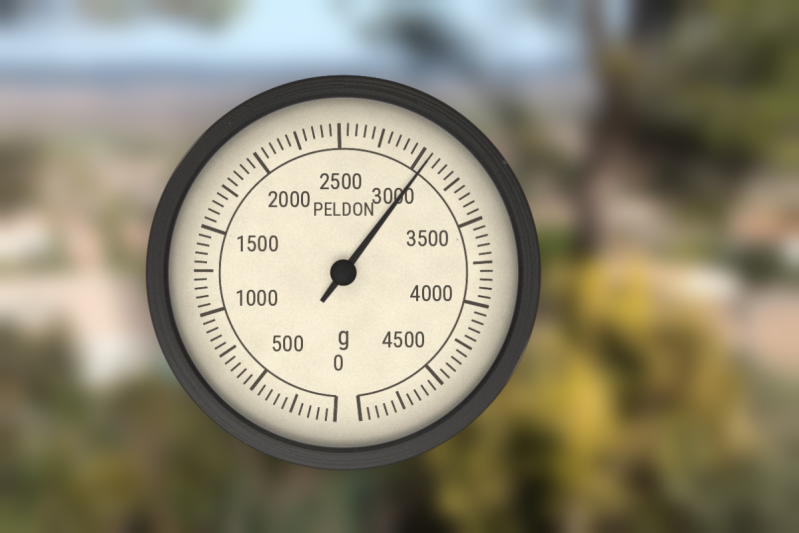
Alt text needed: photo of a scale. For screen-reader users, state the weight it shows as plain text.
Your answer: 3050 g
